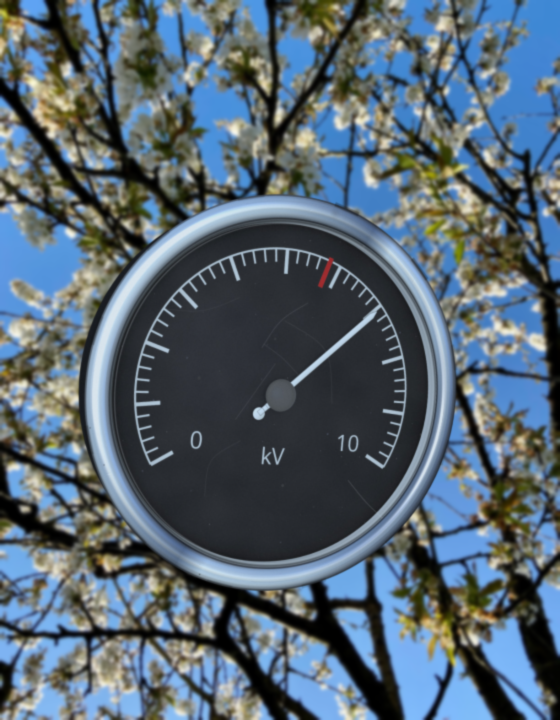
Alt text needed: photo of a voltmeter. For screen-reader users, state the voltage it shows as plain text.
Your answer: 7 kV
